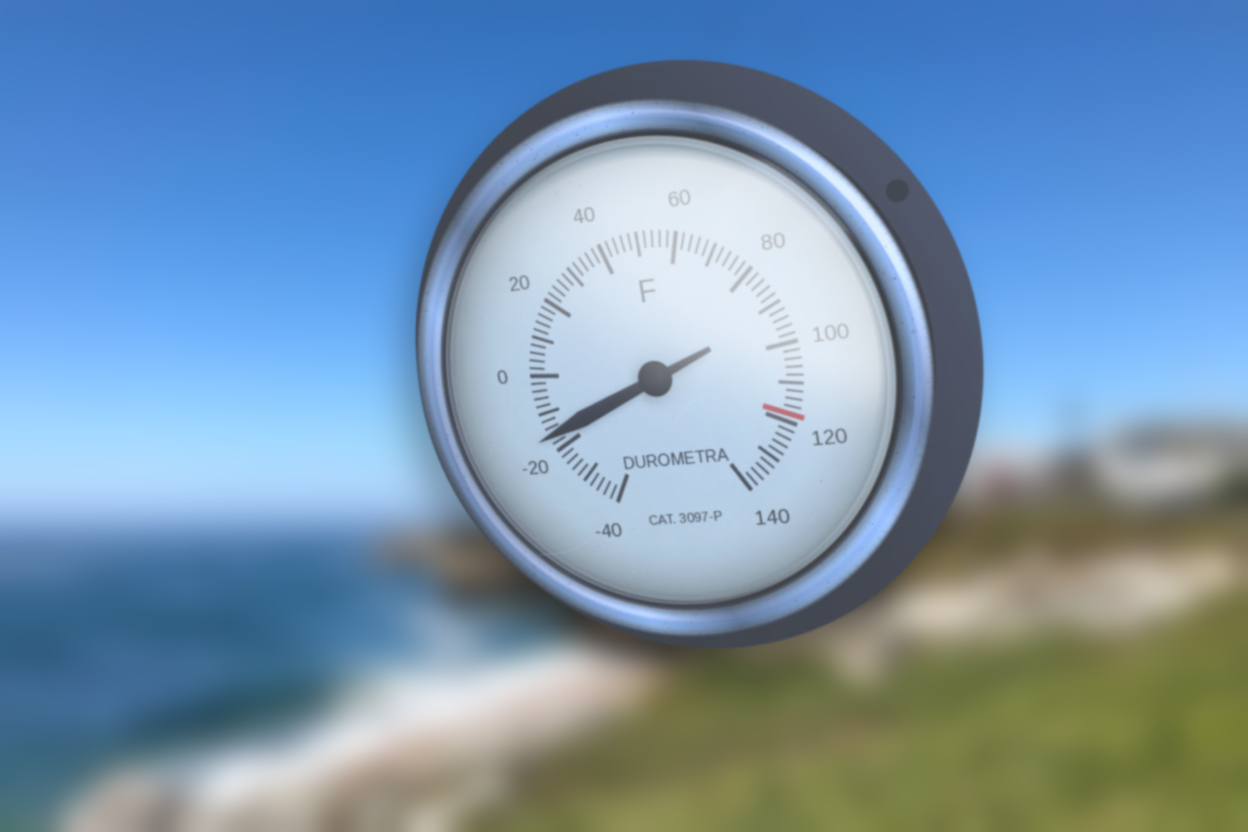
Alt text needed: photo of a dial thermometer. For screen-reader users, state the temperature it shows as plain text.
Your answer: -16 °F
